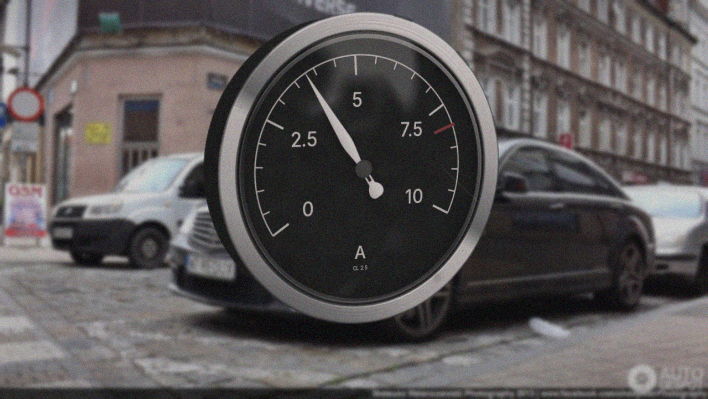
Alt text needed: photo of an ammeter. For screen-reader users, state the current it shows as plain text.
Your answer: 3.75 A
